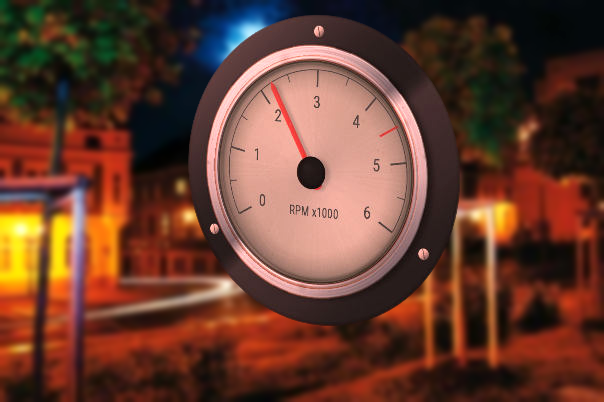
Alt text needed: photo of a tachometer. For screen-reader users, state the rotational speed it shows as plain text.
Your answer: 2250 rpm
